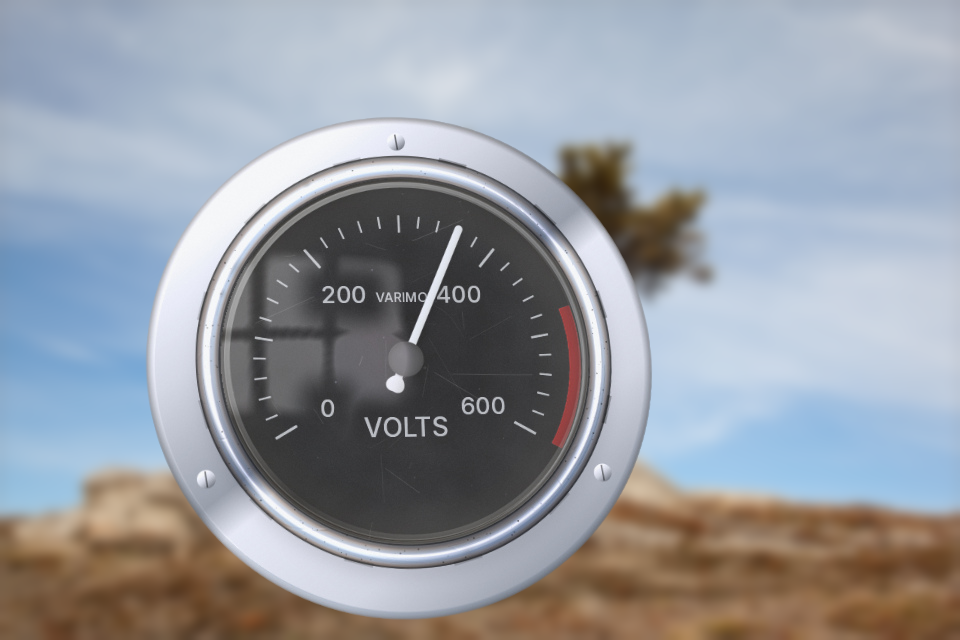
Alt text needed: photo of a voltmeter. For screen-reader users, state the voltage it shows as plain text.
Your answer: 360 V
